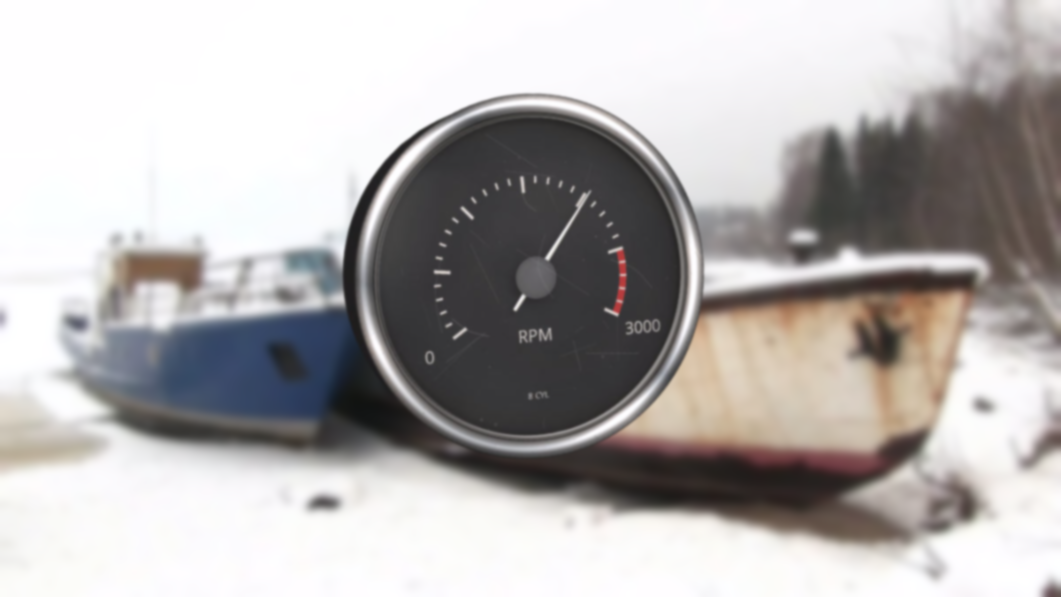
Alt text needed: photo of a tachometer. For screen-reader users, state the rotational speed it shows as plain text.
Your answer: 2000 rpm
